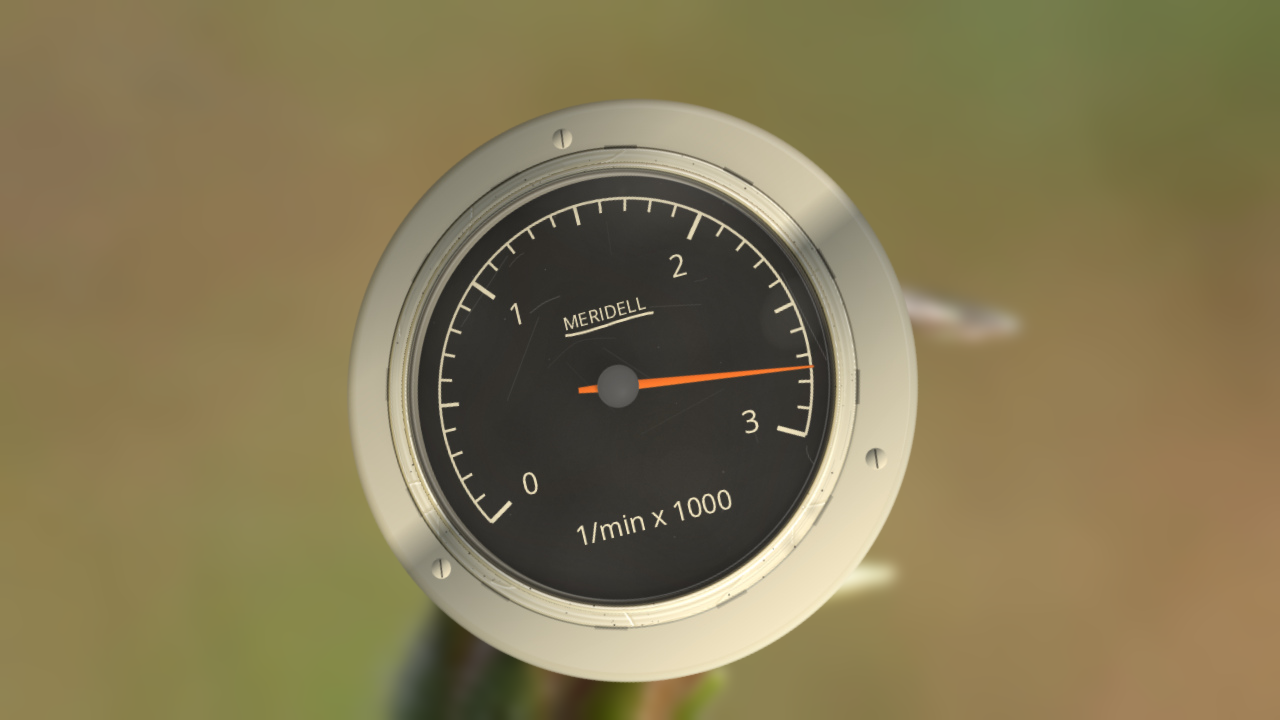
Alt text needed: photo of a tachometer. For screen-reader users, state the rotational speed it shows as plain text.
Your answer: 2750 rpm
